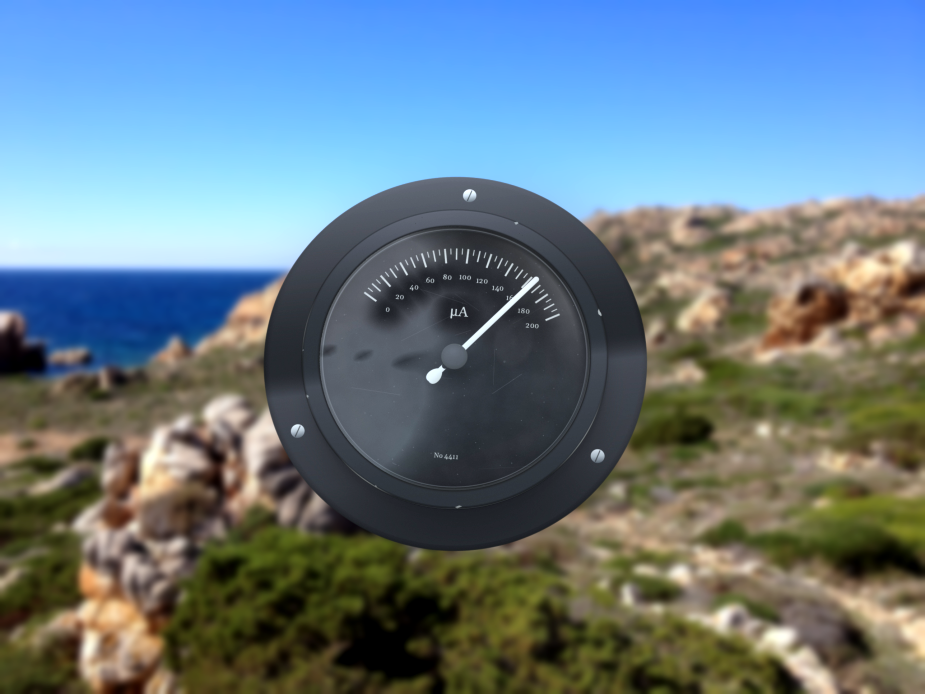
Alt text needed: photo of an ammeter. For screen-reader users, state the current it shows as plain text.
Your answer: 165 µA
